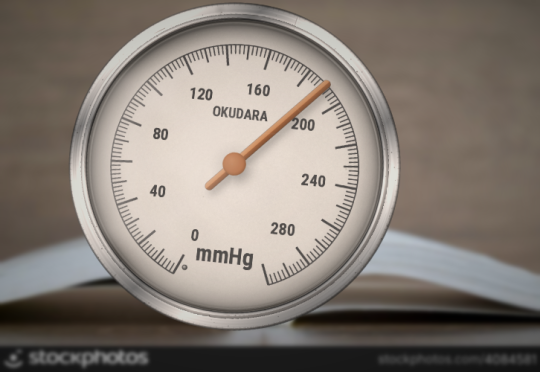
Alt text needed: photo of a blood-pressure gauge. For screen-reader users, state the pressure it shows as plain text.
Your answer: 190 mmHg
